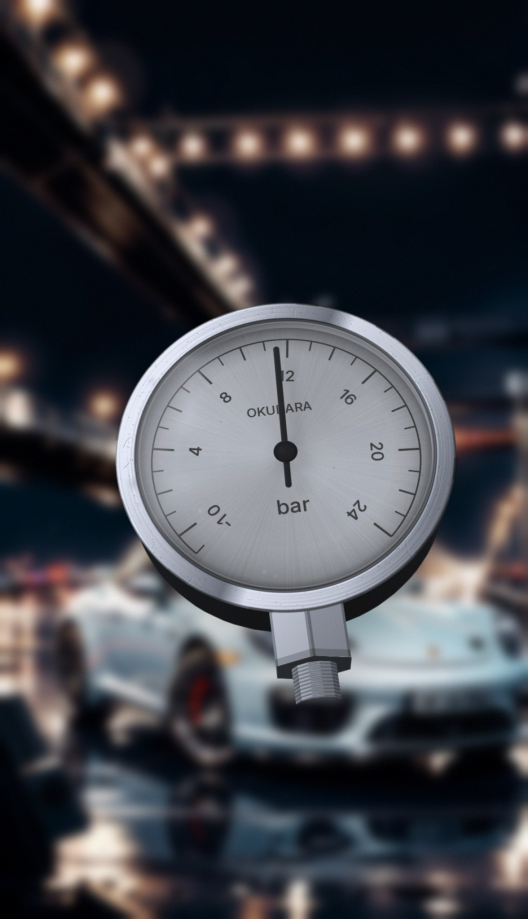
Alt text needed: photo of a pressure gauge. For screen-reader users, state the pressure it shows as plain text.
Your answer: 11.5 bar
